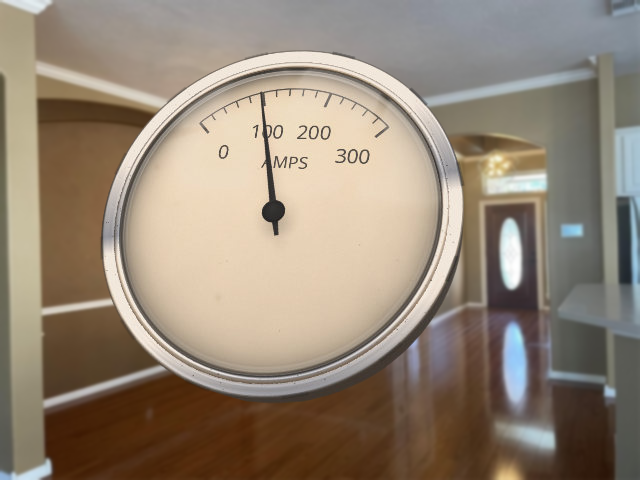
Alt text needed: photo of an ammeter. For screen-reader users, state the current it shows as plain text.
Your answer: 100 A
